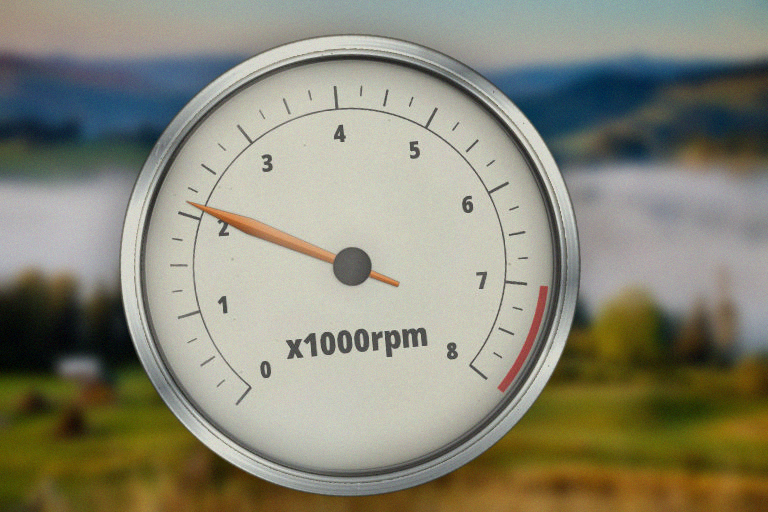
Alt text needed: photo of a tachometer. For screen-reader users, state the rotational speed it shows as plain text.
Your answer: 2125 rpm
